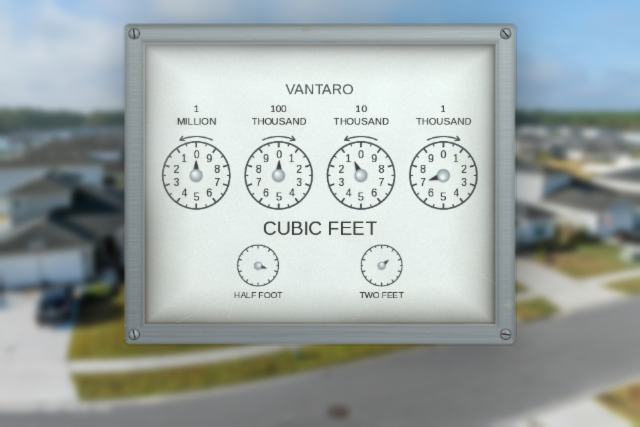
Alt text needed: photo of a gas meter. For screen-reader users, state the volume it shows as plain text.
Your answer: 700 ft³
